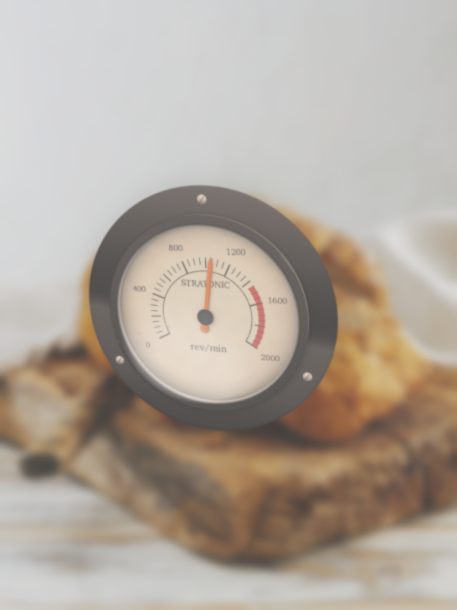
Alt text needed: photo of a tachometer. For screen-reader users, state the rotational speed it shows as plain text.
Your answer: 1050 rpm
